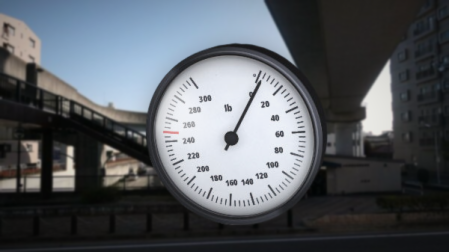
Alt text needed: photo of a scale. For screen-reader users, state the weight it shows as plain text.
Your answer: 4 lb
